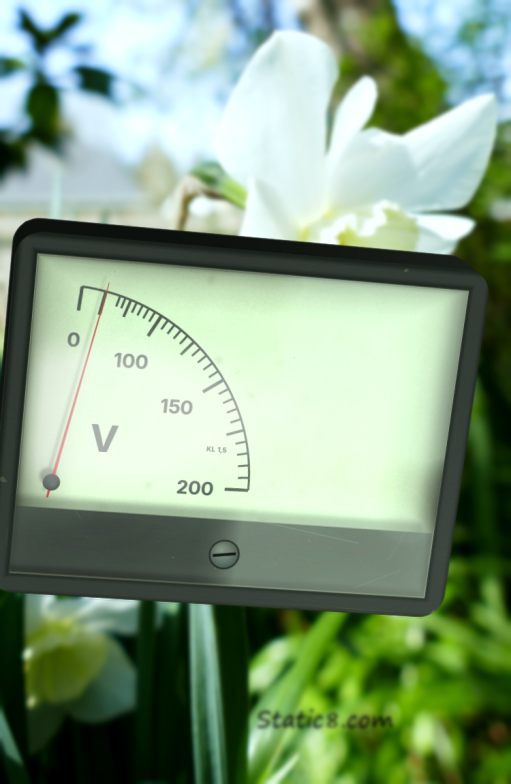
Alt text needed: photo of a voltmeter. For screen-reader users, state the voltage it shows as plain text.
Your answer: 50 V
